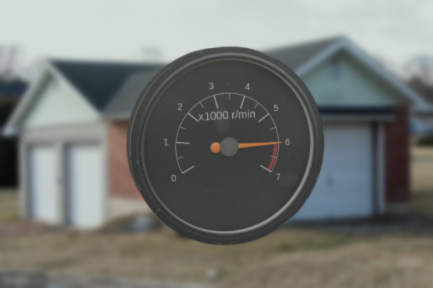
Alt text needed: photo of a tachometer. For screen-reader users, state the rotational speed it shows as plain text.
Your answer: 6000 rpm
